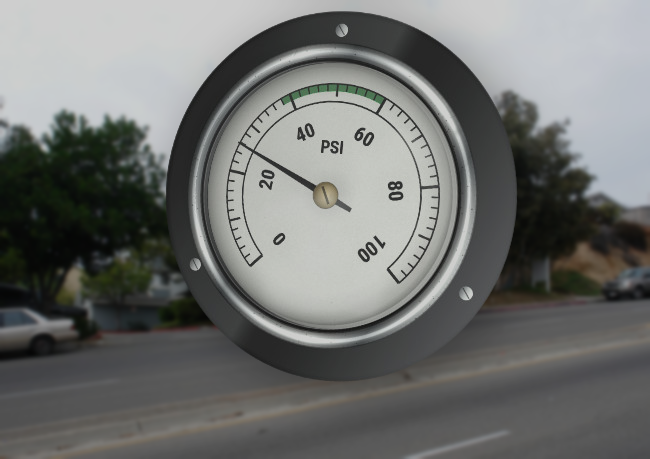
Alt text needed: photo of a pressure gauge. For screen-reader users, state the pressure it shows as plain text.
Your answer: 26 psi
